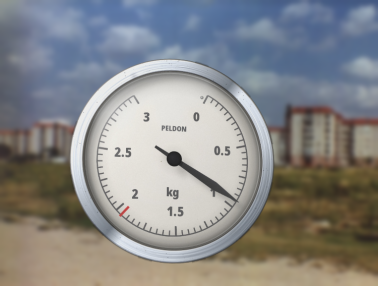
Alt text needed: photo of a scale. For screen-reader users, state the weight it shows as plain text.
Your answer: 0.95 kg
